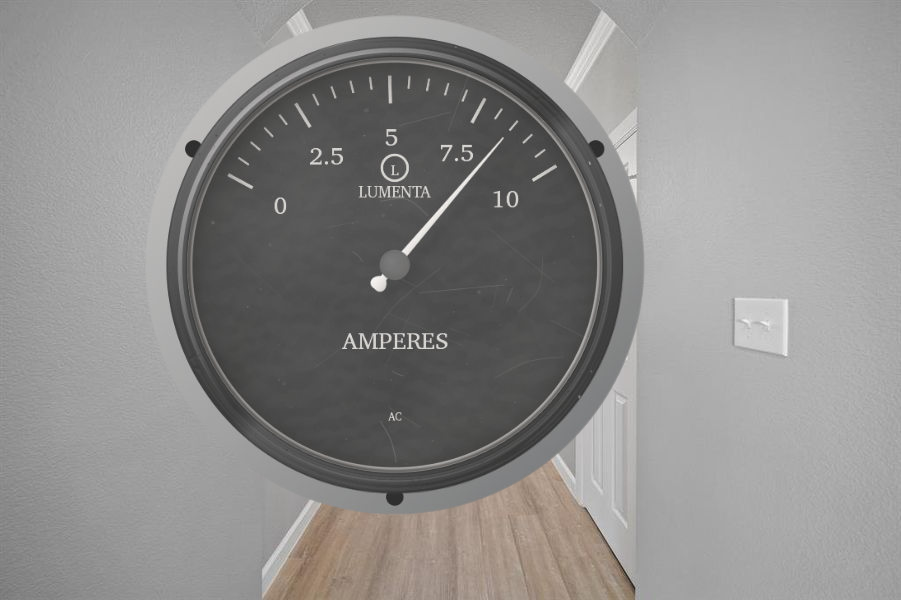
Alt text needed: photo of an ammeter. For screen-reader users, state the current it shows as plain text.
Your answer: 8.5 A
